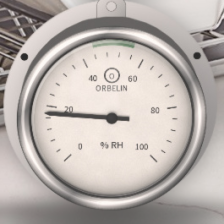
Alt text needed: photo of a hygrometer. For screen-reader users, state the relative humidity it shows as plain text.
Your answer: 18 %
